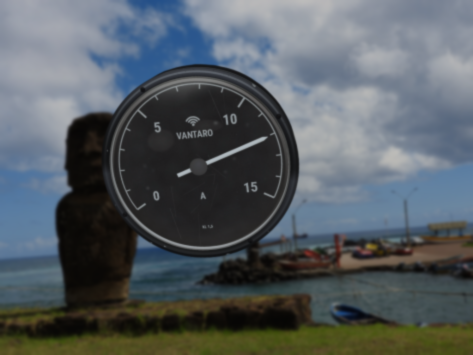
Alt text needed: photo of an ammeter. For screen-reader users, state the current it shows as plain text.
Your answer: 12 A
